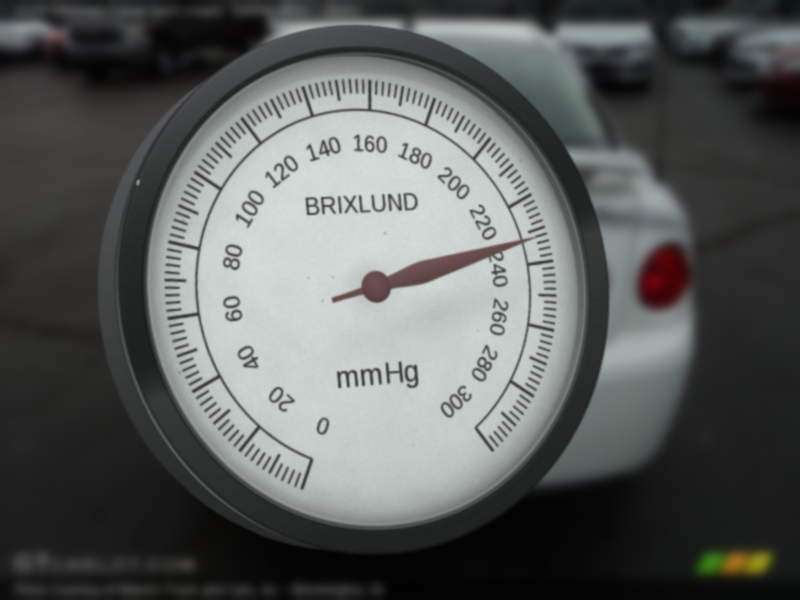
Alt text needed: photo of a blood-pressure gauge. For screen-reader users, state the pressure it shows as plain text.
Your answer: 232 mmHg
